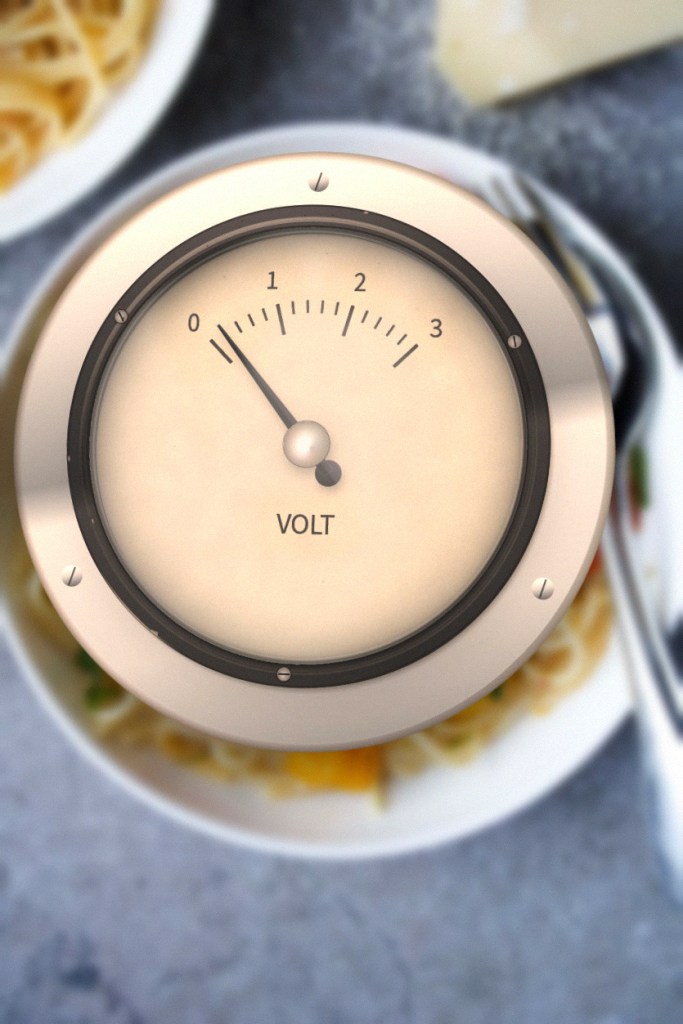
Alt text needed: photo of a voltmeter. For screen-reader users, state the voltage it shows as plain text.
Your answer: 0.2 V
